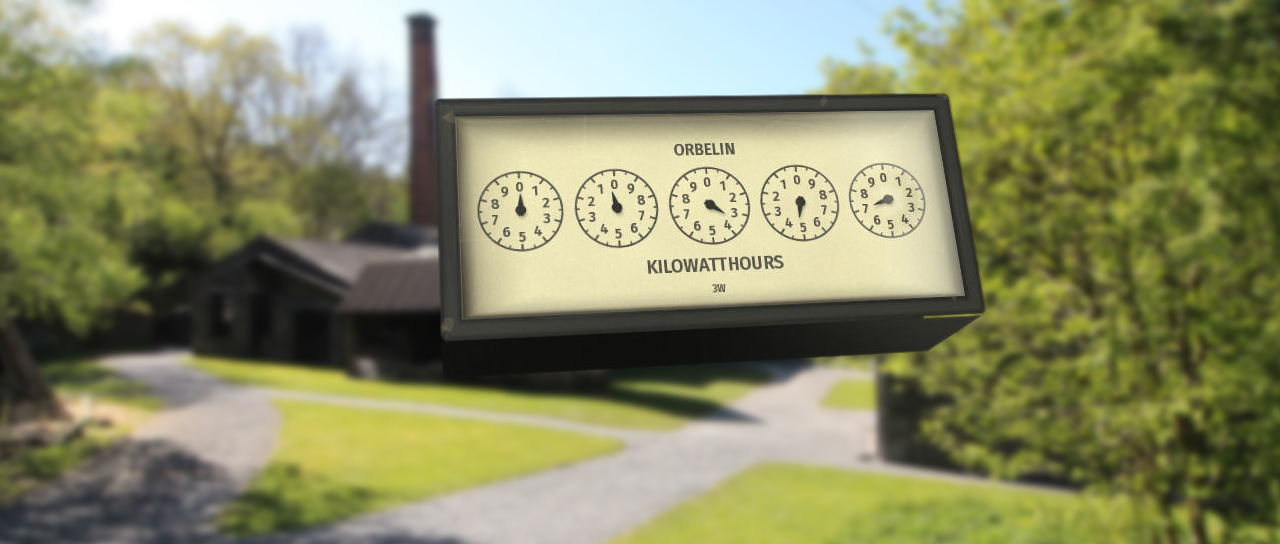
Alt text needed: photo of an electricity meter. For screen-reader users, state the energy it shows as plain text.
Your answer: 347 kWh
